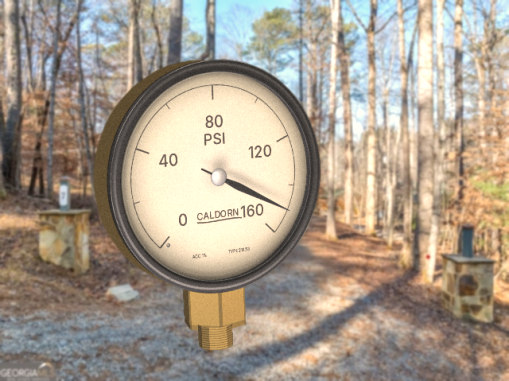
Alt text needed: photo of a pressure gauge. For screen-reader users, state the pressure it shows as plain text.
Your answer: 150 psi
